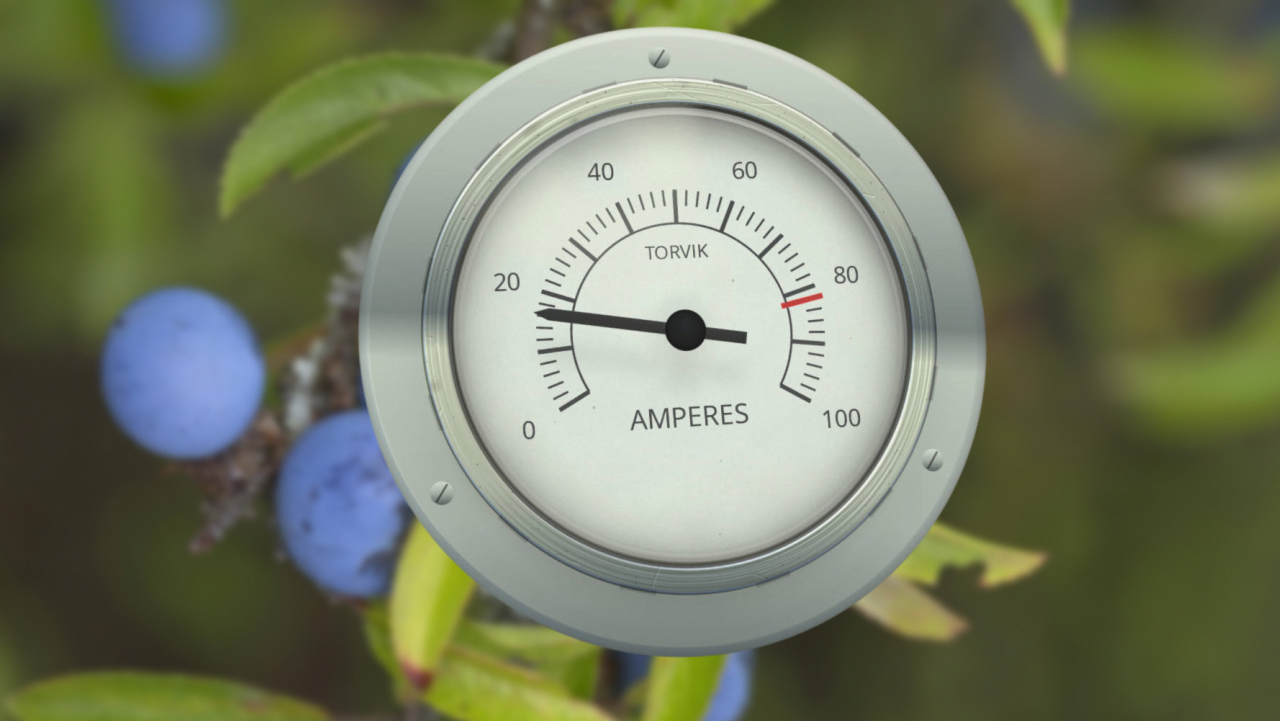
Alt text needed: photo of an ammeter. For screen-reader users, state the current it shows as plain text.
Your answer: 16 A
